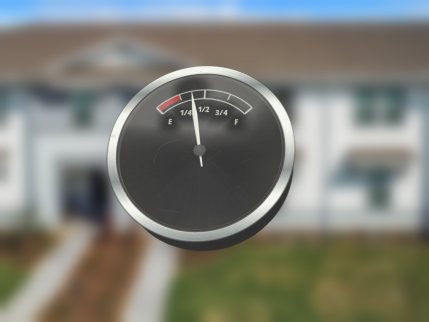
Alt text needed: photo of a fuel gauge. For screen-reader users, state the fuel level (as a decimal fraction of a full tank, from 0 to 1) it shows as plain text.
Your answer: 0.375
